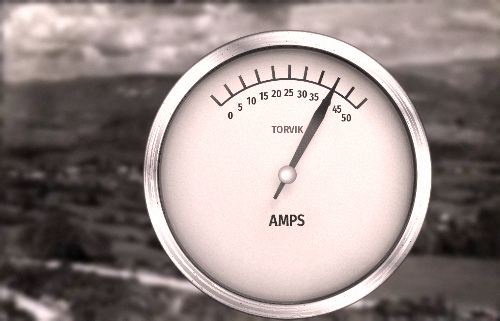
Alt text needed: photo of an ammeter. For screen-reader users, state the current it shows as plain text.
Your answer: 40 A
